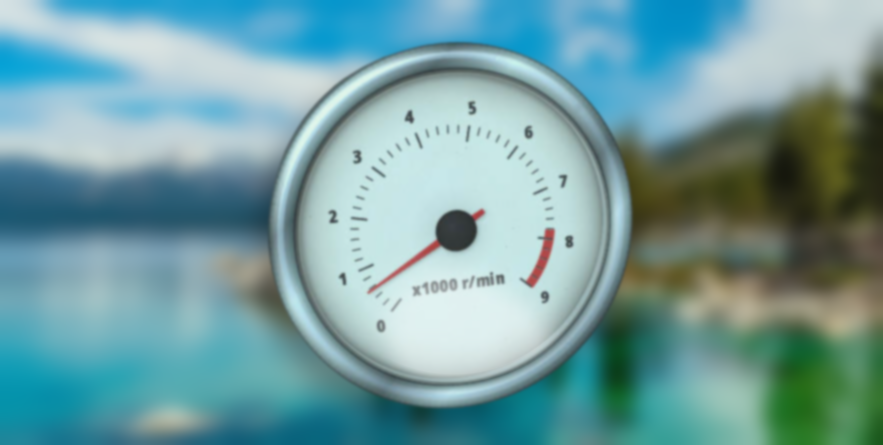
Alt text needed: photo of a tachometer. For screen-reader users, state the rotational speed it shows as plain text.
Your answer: 600 rpm
